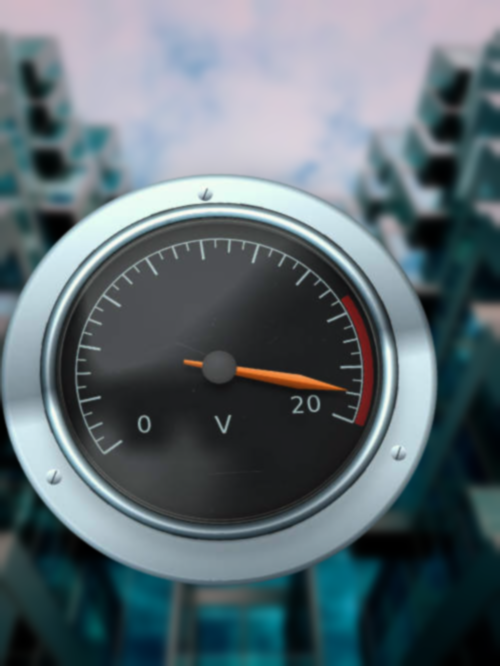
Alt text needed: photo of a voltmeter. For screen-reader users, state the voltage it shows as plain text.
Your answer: 19 V
